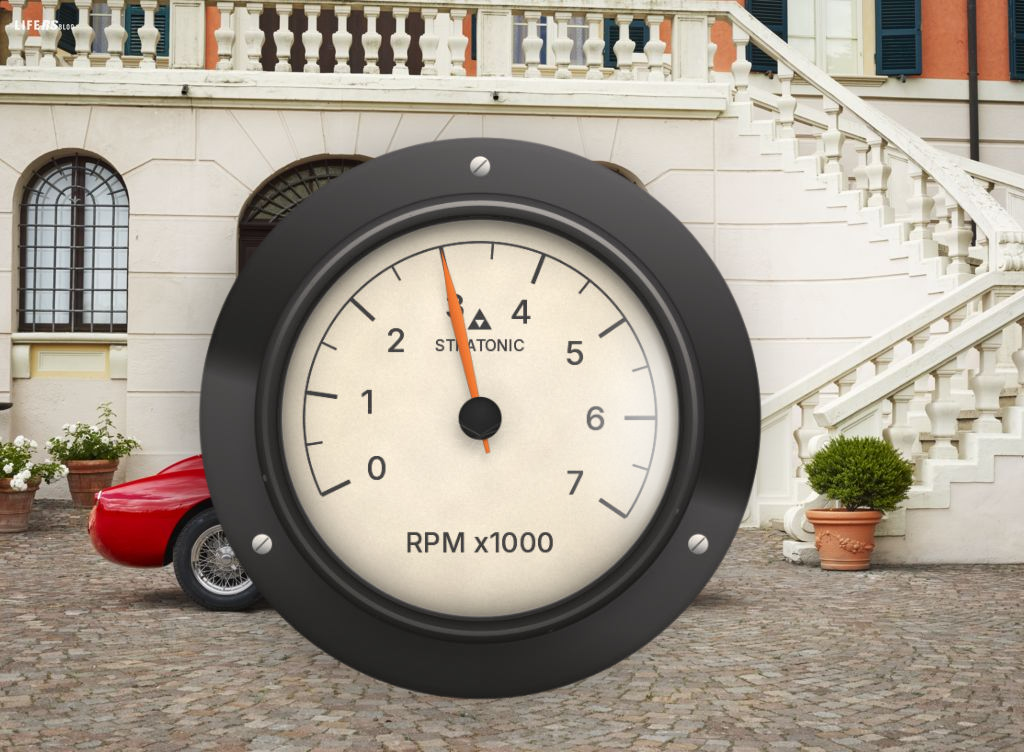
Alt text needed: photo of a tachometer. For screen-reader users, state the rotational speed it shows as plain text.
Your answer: 3000 rpm
